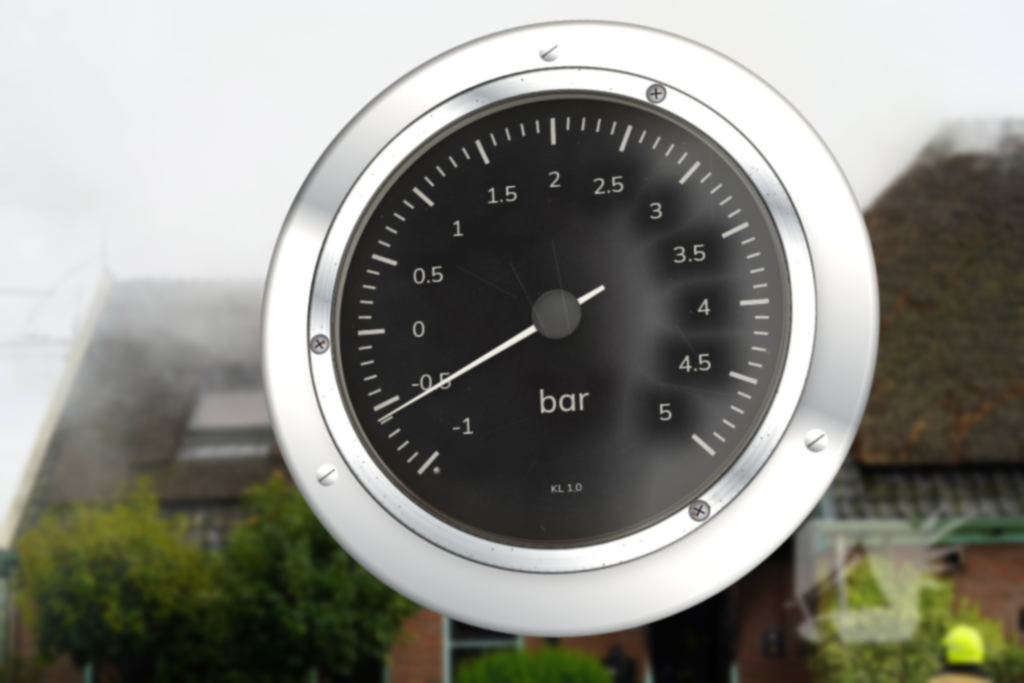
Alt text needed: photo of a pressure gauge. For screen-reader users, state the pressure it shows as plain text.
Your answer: -0.6 bar
